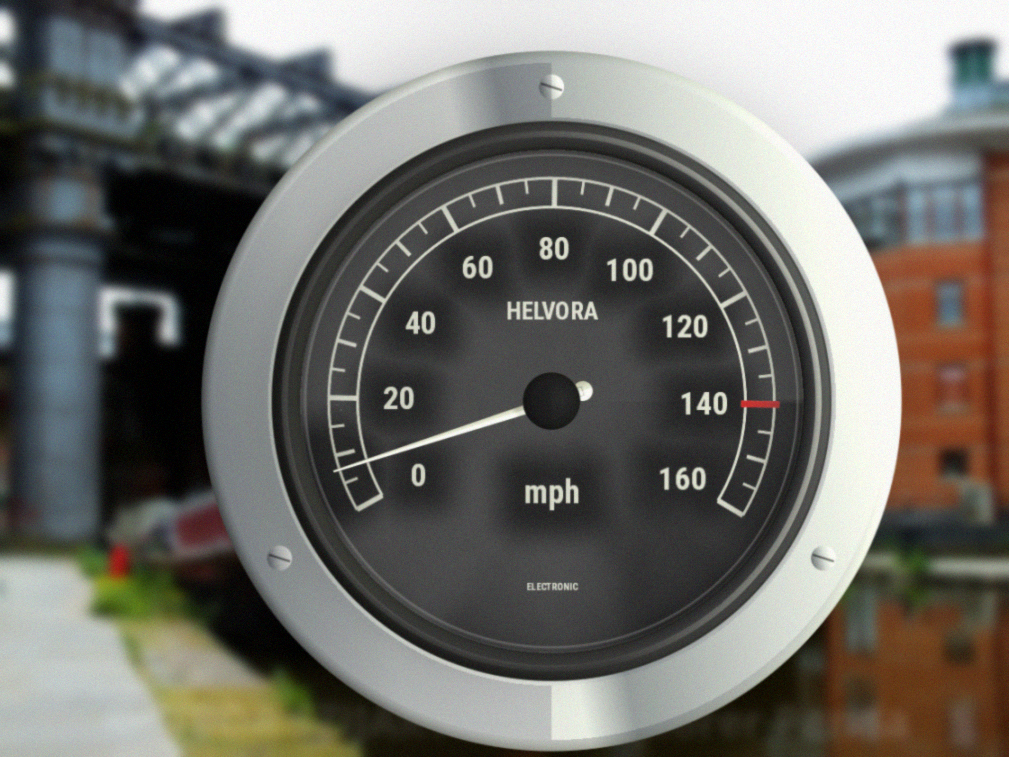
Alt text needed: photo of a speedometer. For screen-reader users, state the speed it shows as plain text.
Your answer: 7.5 mph
